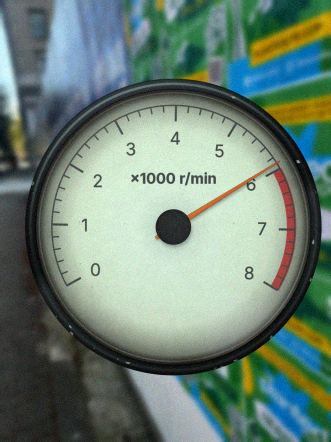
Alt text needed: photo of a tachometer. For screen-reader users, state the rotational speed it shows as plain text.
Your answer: 5900 rpm
